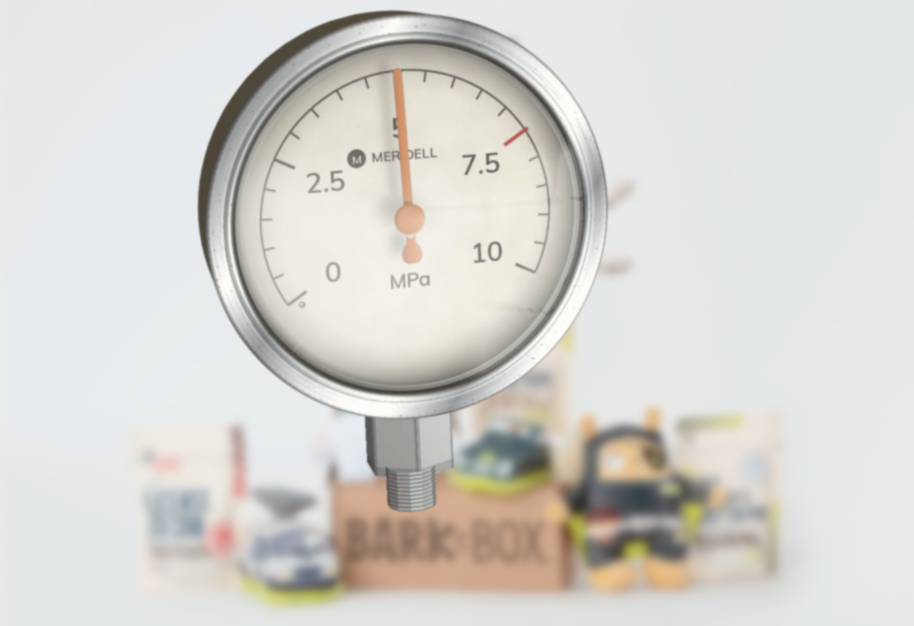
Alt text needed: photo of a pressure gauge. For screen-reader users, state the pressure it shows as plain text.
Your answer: 5 MPa
